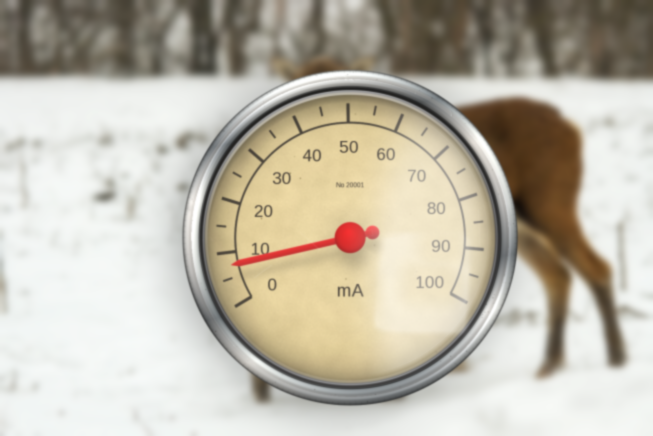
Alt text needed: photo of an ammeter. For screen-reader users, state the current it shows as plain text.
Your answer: 7.5 mA
